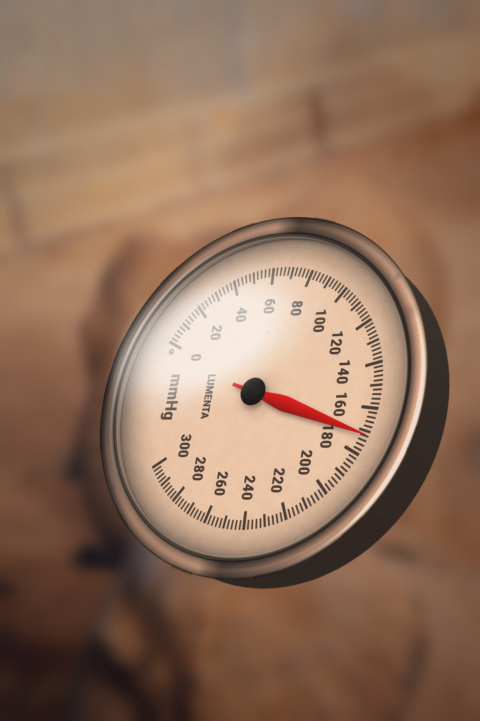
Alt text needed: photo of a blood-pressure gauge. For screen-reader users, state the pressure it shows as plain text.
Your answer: 172 mmHg
